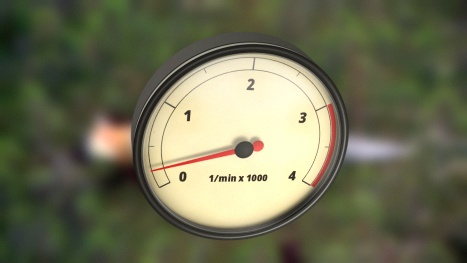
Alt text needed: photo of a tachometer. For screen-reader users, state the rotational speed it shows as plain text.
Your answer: 250 rpm
